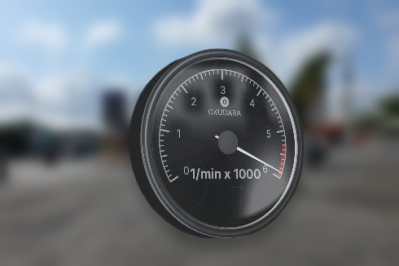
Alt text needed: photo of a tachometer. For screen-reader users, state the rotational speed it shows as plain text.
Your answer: 5900 rpm
